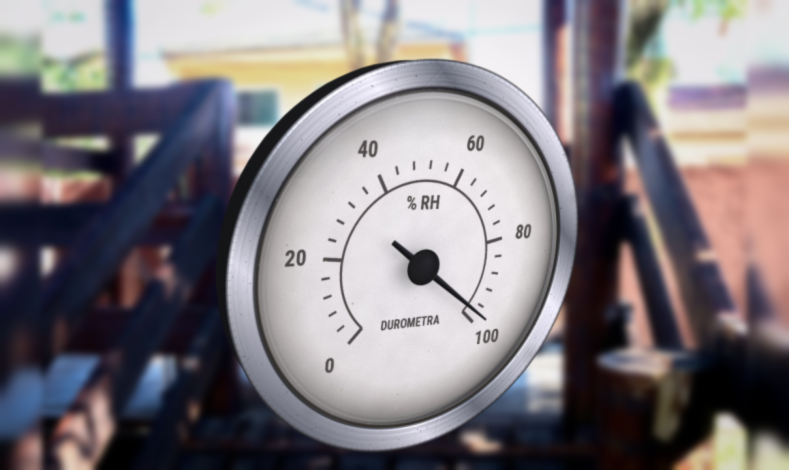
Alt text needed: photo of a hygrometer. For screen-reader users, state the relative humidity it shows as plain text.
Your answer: 98 %
